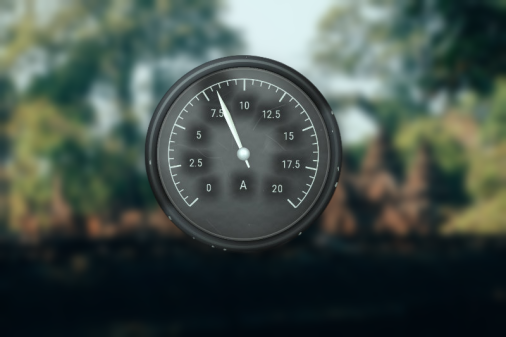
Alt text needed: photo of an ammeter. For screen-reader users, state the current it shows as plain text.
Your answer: 8.25 A
